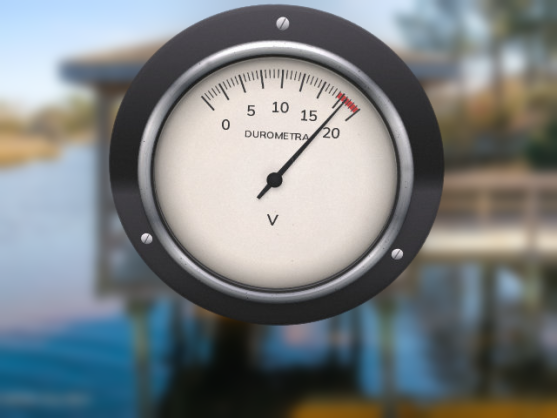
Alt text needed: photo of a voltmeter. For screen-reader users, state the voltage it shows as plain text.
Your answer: 18 V
